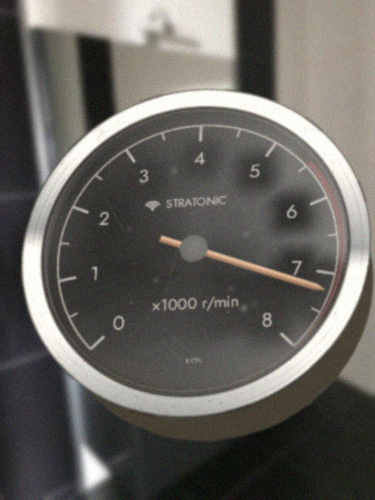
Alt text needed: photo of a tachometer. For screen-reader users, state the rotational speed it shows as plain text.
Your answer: 7250 rpm
